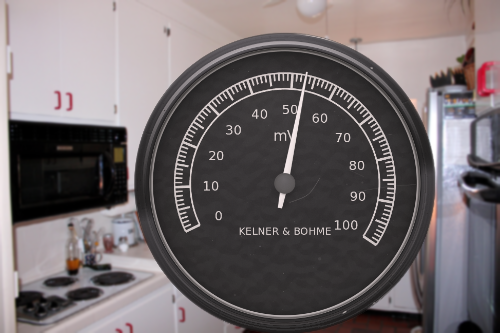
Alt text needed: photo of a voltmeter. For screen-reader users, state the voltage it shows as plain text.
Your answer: 53 mV
